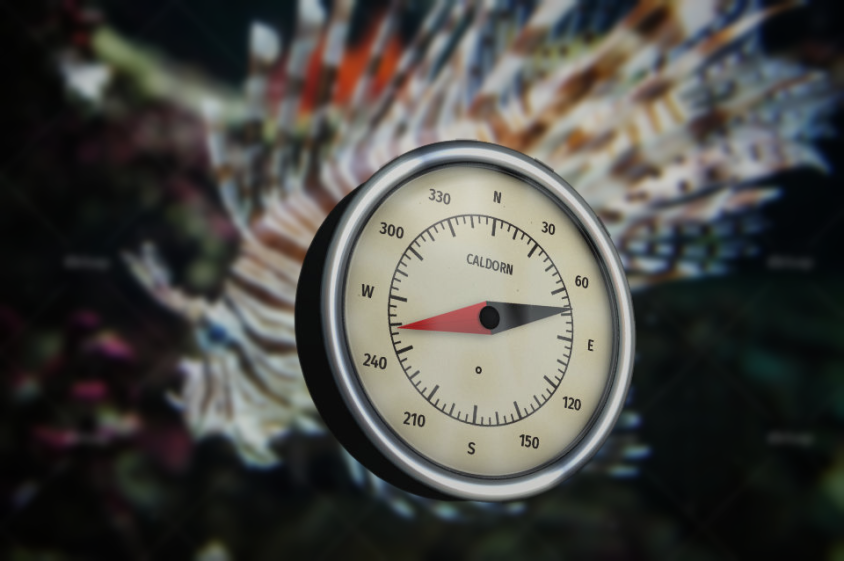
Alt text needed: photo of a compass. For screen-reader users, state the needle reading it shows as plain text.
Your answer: 252.5 °
